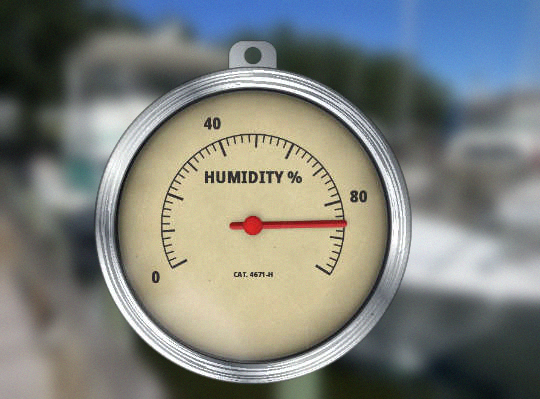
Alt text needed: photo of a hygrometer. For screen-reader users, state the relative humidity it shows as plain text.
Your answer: 86 %
